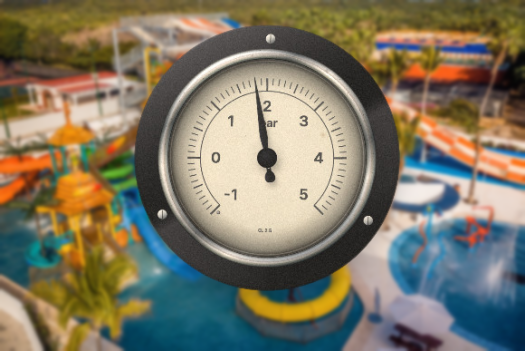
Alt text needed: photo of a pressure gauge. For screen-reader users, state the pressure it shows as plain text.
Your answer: 1.8 bar
